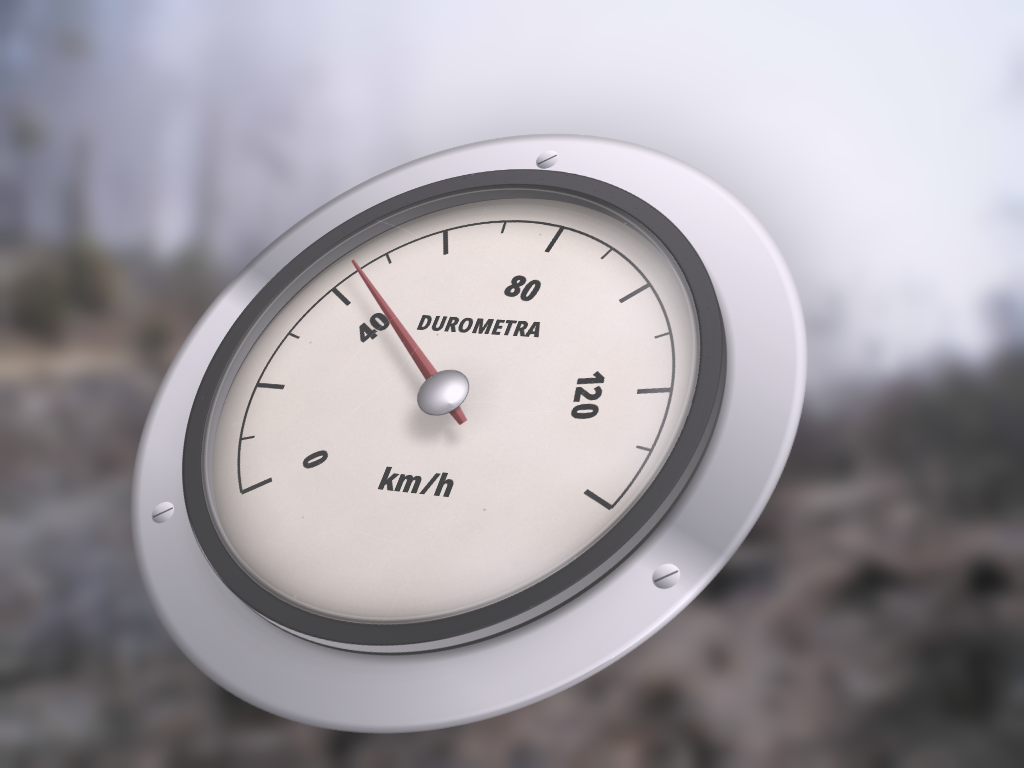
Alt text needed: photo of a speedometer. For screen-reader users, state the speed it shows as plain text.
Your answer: 45 km/h
